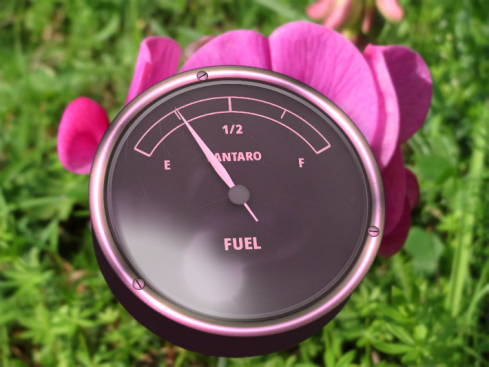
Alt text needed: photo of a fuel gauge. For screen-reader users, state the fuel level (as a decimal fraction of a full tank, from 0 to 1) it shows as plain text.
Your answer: 0.25
